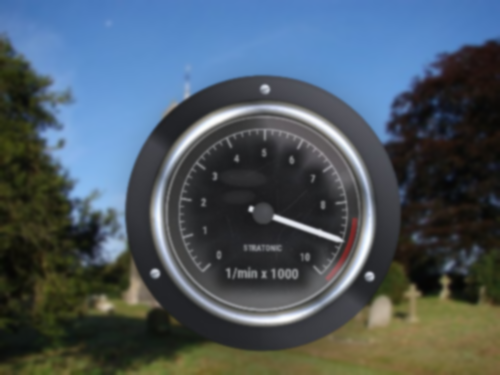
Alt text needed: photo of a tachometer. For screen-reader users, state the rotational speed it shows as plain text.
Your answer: 9000 rpm
